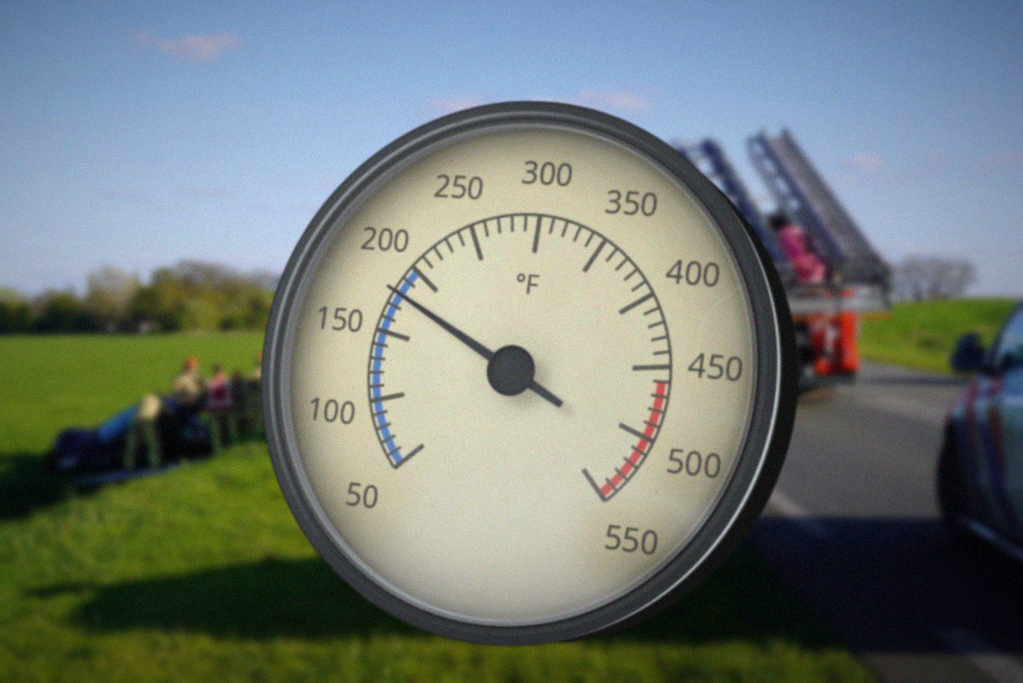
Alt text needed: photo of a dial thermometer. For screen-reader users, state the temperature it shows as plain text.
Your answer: 180 °F
